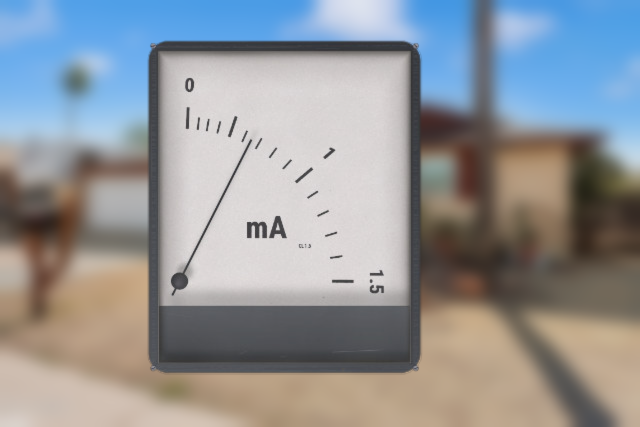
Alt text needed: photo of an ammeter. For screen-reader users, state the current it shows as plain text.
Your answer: 0.65 mA
